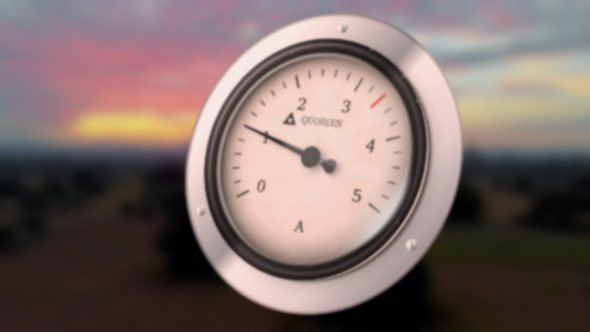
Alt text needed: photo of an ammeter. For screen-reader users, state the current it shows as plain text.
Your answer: 1 A
